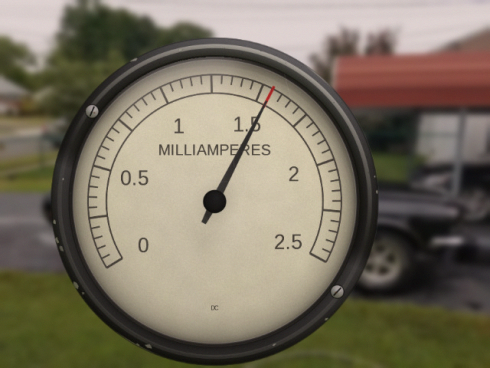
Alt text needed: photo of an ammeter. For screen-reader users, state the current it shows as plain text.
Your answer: 1.55 mA
